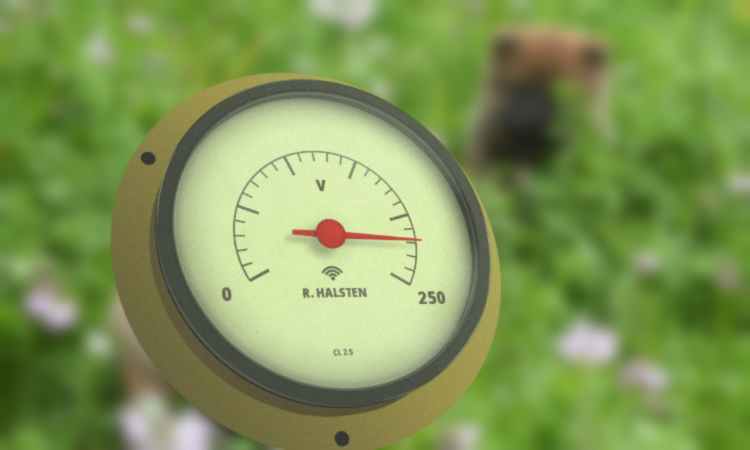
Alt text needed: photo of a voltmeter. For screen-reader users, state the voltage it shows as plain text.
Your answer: 220 V
